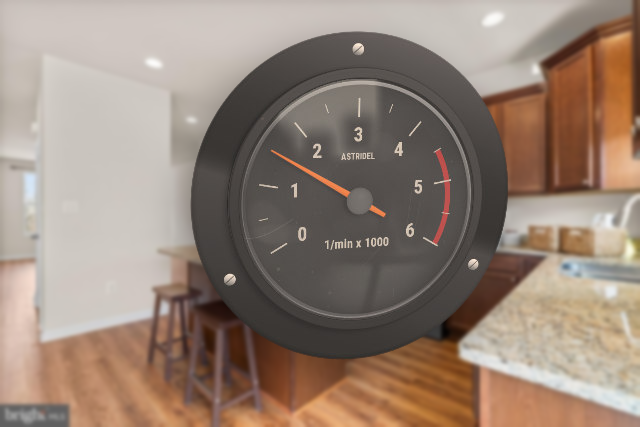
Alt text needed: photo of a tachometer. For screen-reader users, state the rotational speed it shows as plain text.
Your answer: 1500 rpm
